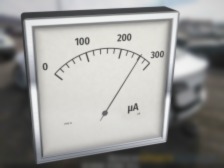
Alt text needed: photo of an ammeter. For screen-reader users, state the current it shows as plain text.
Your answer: 260 µA
